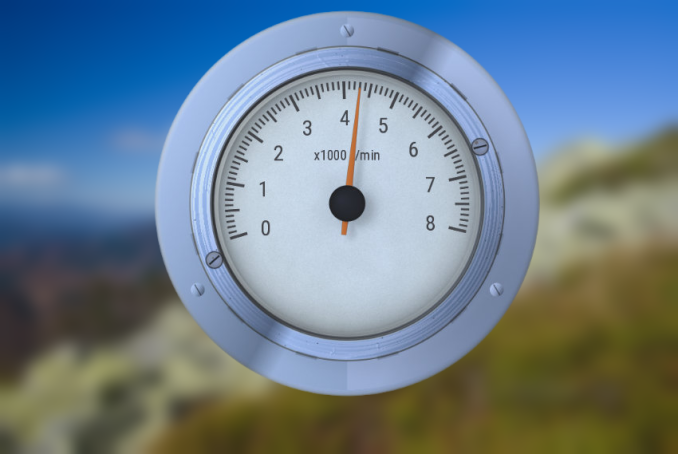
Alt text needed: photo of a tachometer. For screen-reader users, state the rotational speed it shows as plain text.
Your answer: 4300 rpm
